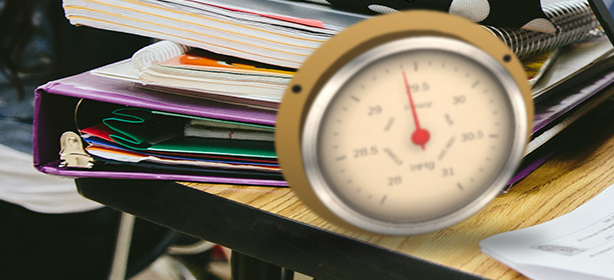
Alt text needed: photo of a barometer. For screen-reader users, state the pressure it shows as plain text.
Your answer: 29.4 inHg
